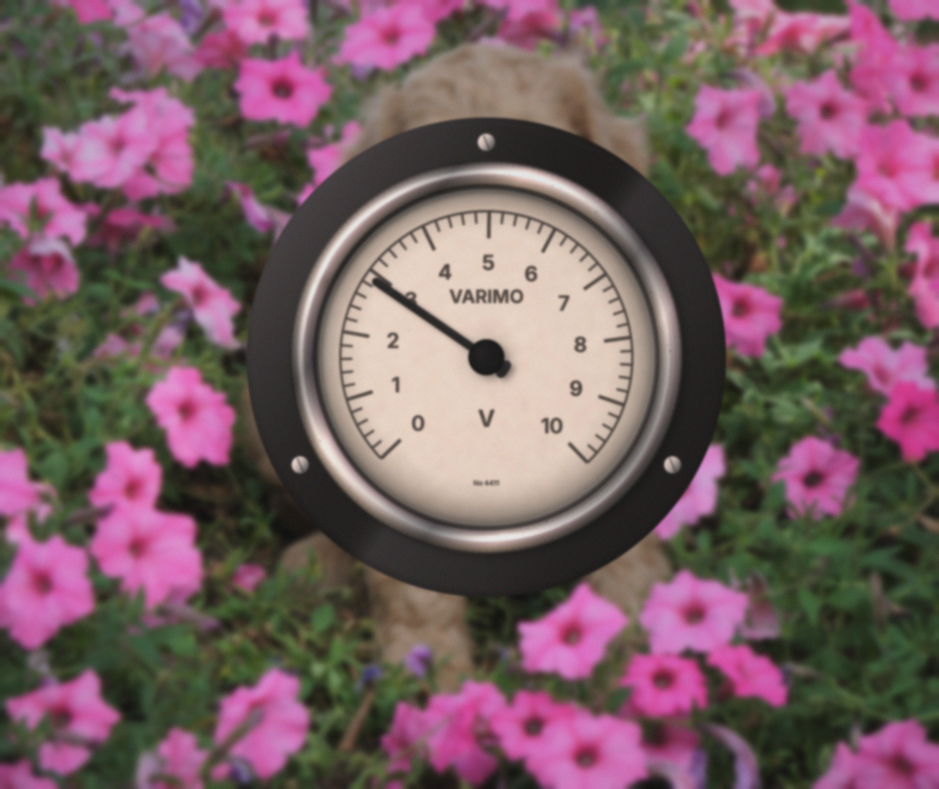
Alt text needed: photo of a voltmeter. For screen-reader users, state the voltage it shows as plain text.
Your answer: 2.9 V
